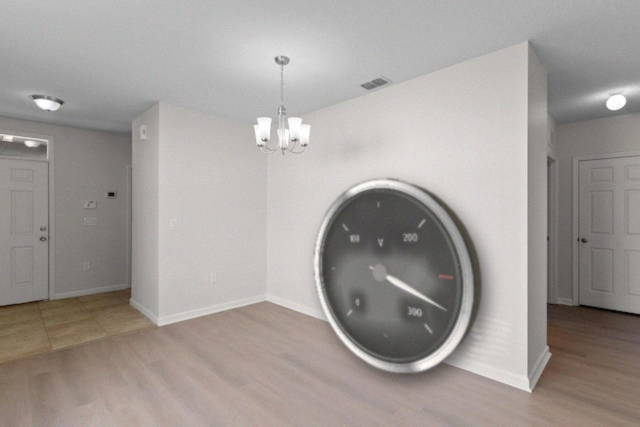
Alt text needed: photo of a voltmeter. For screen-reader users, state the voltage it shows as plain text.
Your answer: 275 V
